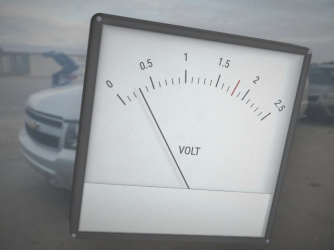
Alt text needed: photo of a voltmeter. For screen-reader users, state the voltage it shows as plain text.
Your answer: 0.3 V
